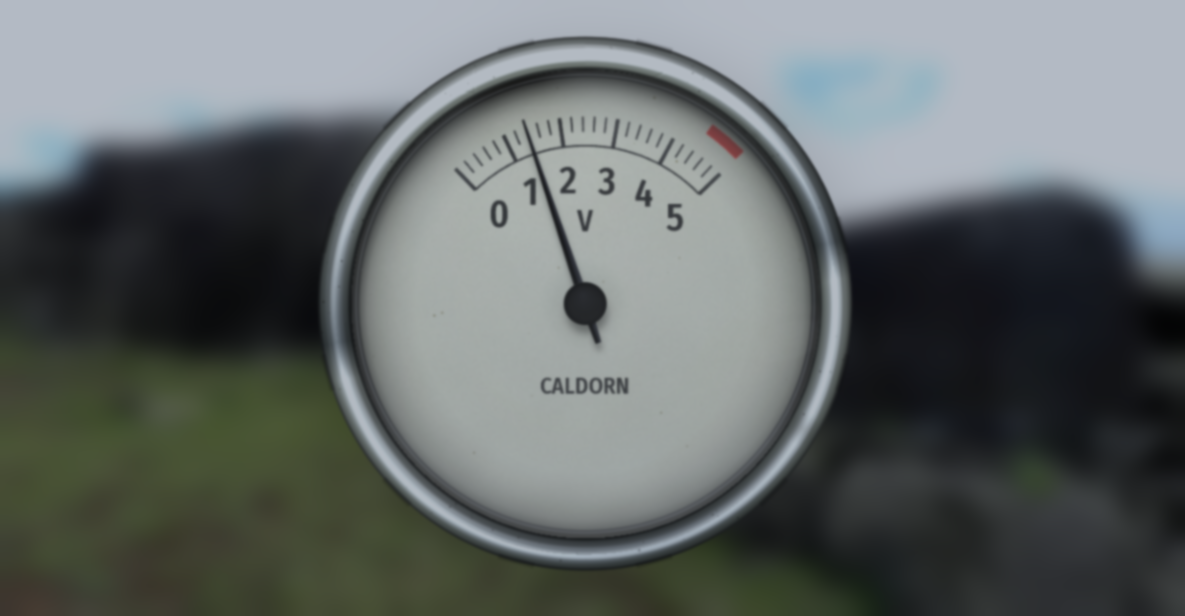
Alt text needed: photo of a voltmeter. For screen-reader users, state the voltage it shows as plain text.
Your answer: 1.4 V
